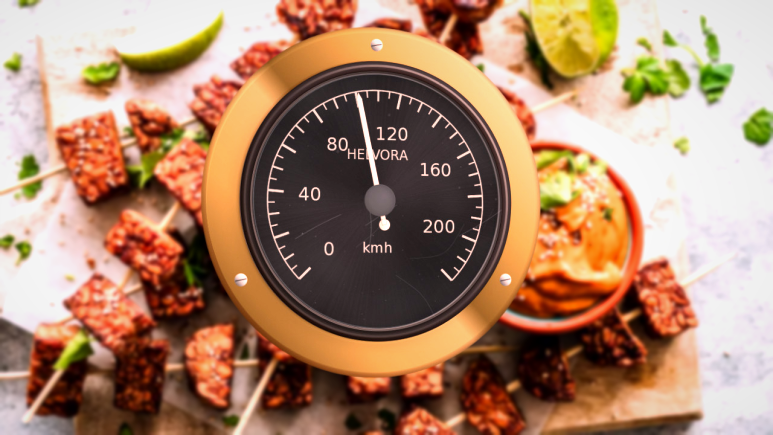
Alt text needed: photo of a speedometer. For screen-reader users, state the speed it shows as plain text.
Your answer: 100 km/h
